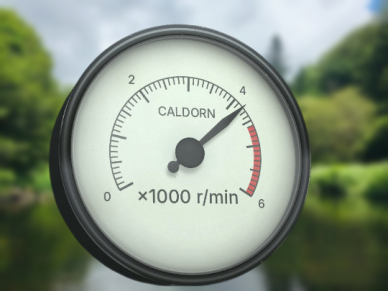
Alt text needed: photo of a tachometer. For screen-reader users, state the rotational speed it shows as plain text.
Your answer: 4200 rpm
